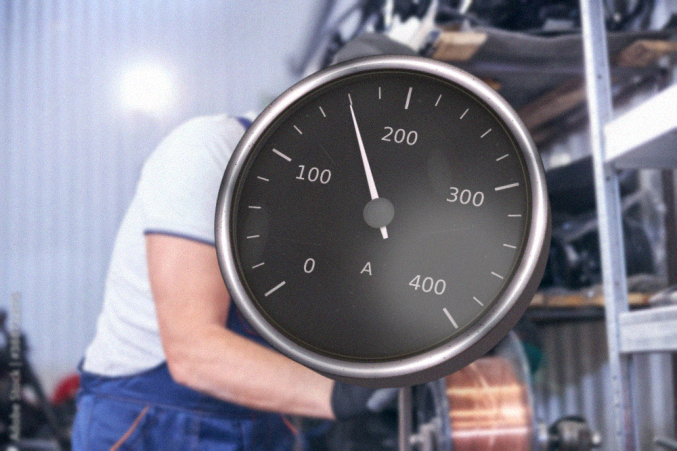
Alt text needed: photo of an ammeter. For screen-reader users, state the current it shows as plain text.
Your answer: 160 A
